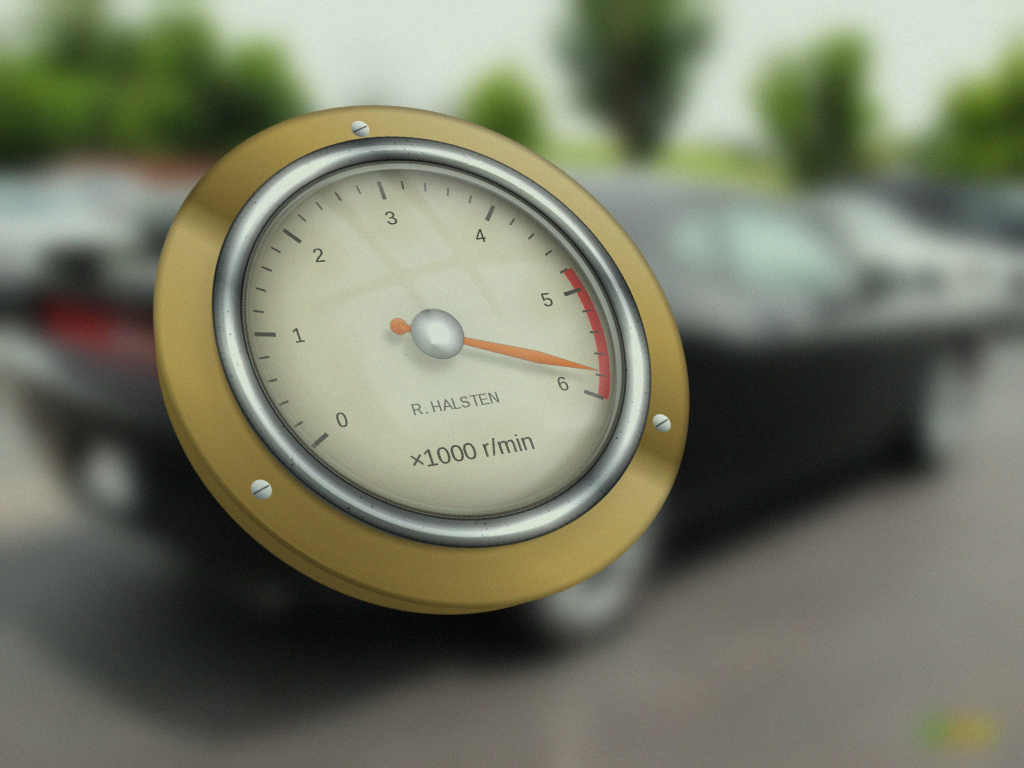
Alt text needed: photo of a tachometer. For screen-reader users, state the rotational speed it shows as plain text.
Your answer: 5800 rpm
